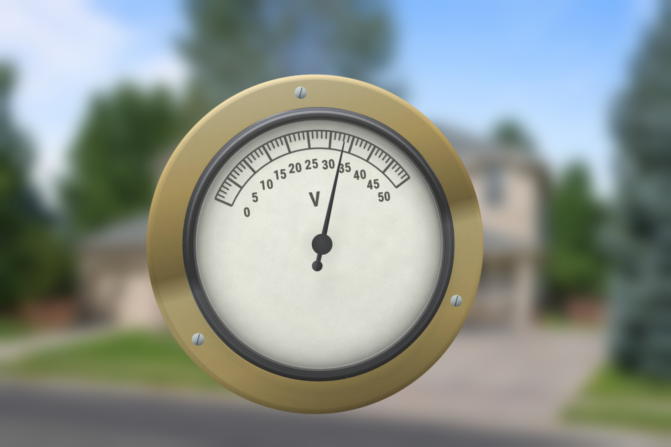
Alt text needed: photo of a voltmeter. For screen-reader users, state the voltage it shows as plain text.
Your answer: 33 V
